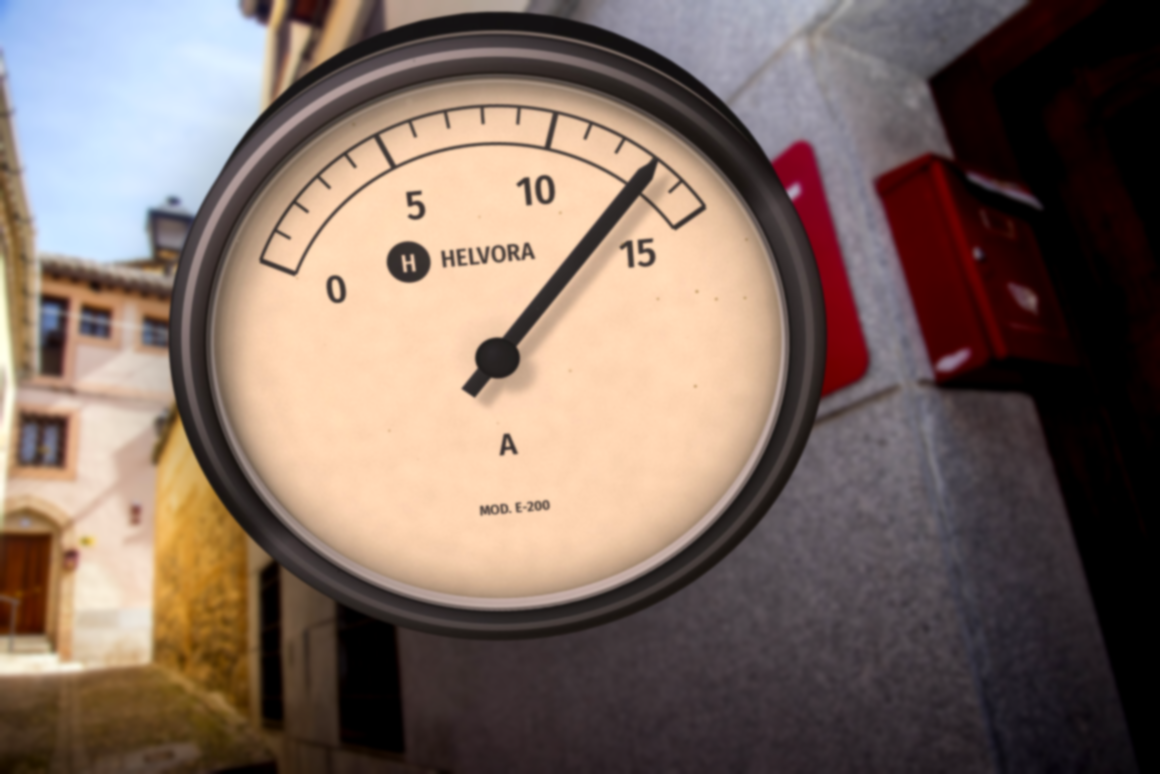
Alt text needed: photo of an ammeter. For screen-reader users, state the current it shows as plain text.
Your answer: 13 A
